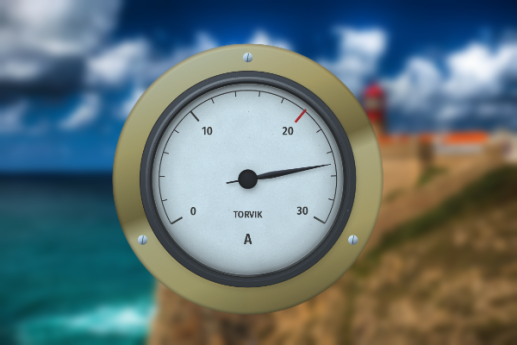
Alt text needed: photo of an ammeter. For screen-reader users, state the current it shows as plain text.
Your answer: 25 A
